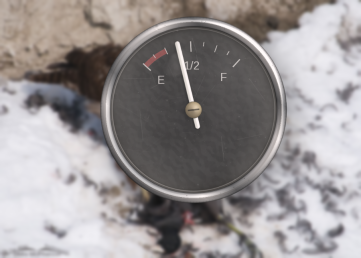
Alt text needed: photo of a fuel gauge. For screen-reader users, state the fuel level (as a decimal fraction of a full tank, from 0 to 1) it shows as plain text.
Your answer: 0.375
